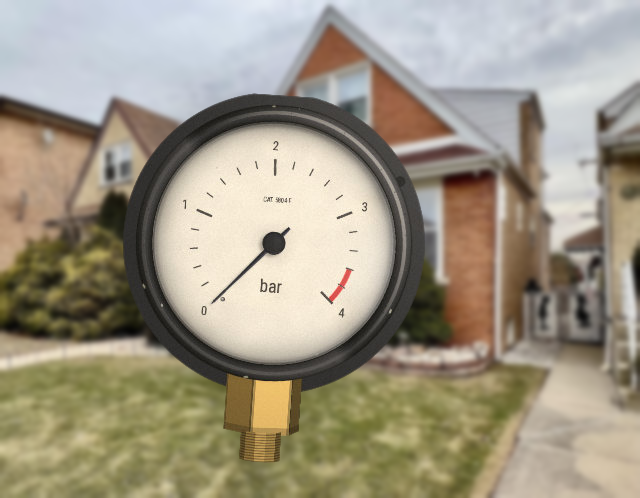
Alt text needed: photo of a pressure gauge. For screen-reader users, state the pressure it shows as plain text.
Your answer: 0 bar
